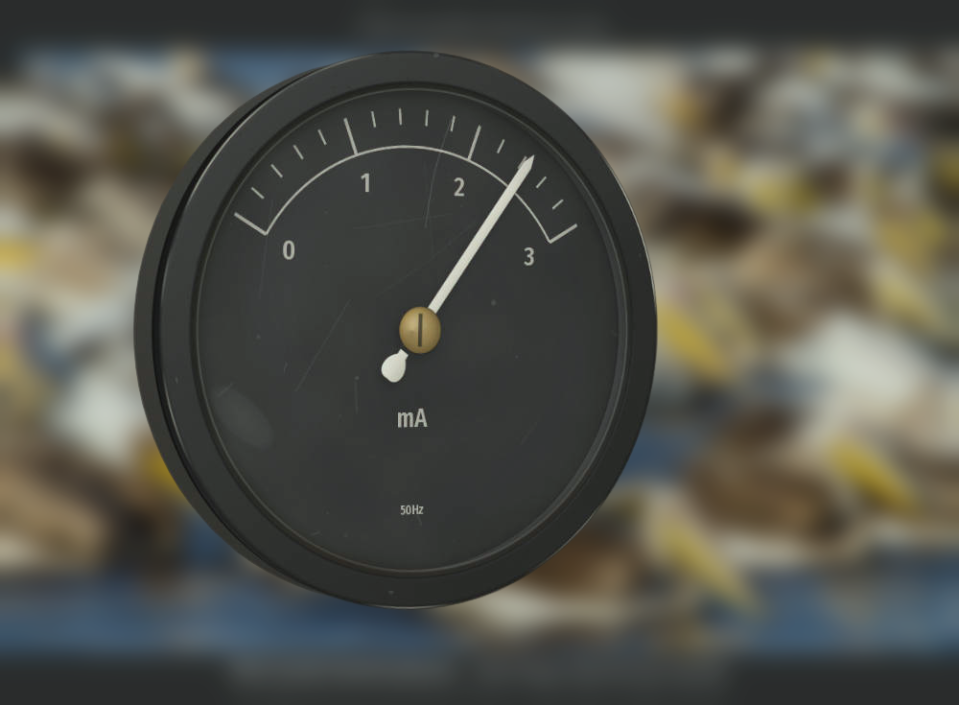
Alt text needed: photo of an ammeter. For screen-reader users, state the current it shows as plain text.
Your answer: 2.4 mA
